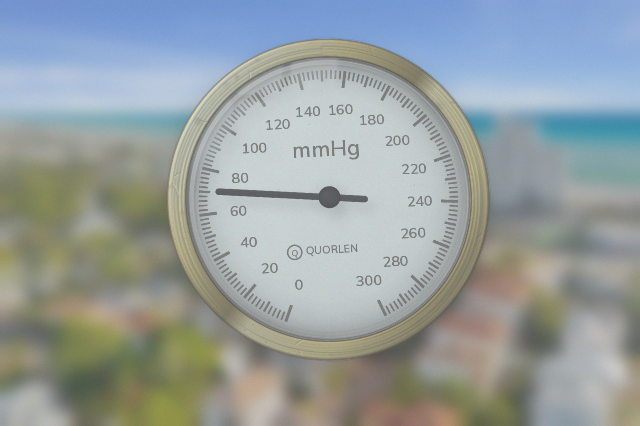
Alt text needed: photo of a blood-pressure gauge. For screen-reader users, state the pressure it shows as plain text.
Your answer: 70 mmHg
